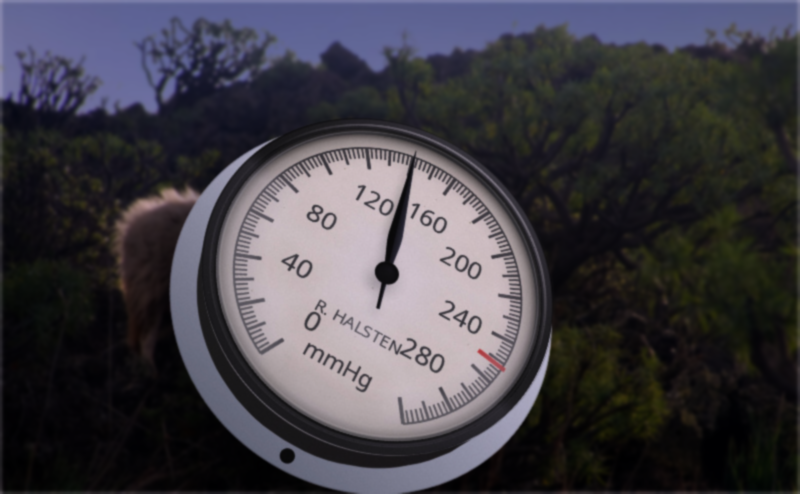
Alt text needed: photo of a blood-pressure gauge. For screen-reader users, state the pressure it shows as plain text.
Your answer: 140 mmHg
